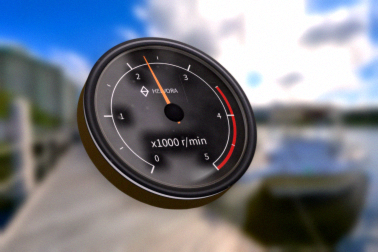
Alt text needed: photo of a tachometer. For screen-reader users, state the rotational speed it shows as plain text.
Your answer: 2250 rpm
